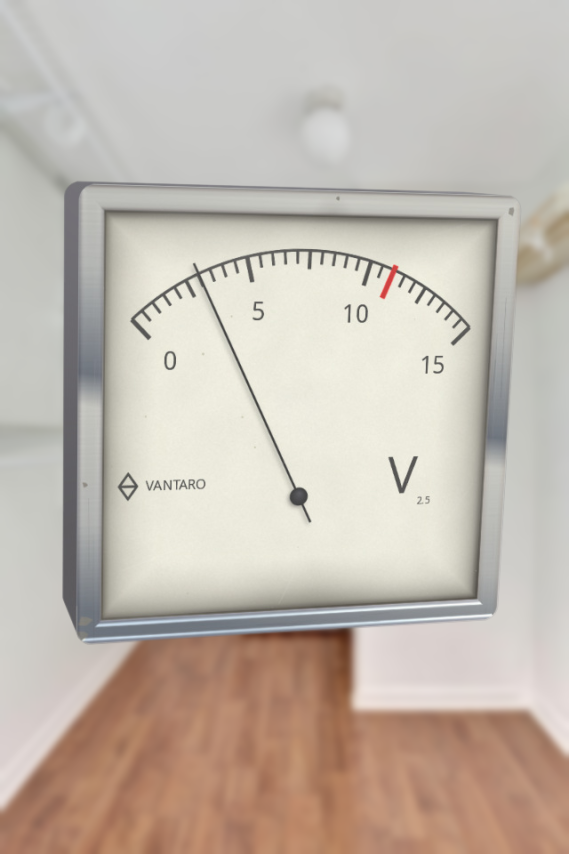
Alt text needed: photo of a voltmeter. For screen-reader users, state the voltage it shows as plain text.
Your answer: 3 V
